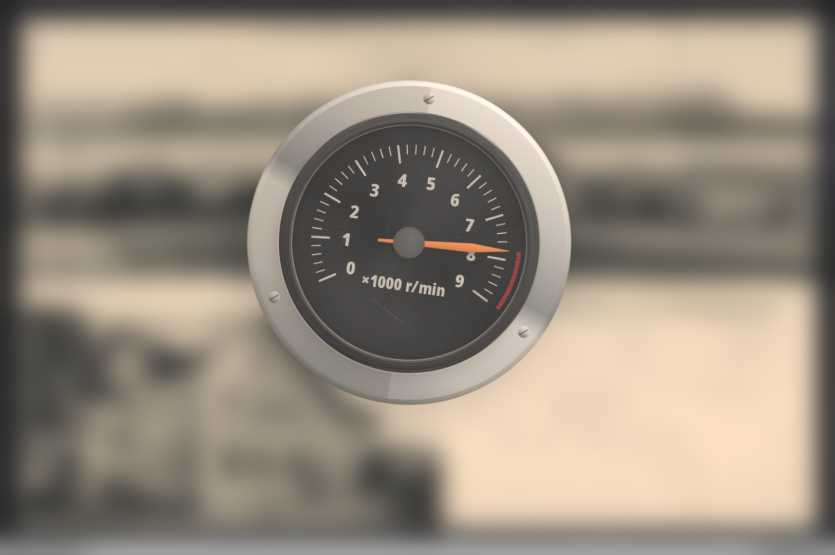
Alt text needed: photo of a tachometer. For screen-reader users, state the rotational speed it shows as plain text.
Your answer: 7800 rpm
